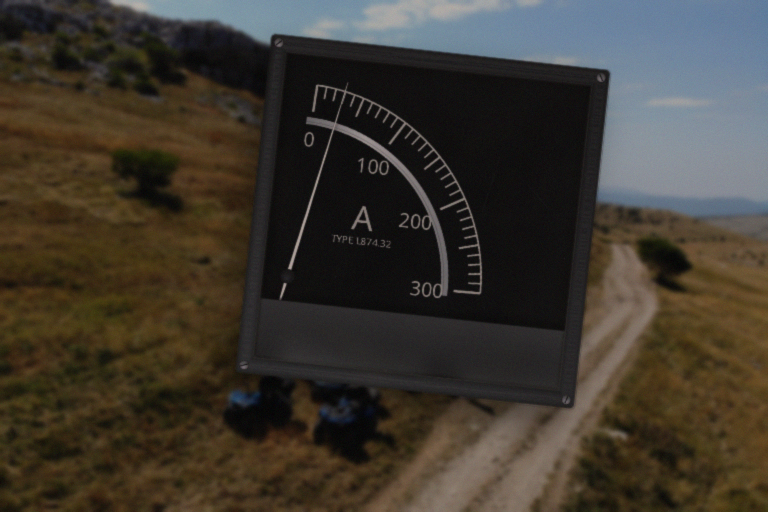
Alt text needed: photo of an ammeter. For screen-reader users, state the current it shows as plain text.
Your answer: 30 A
